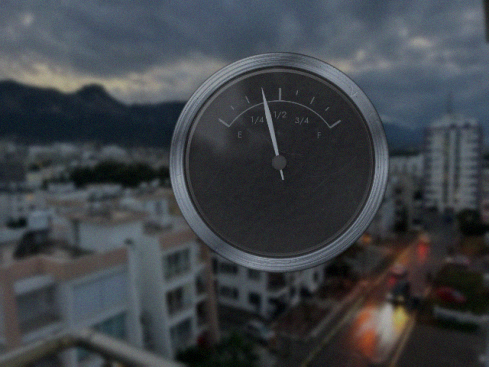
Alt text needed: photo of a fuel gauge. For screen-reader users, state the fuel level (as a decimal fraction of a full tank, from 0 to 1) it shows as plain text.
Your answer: 0.375
